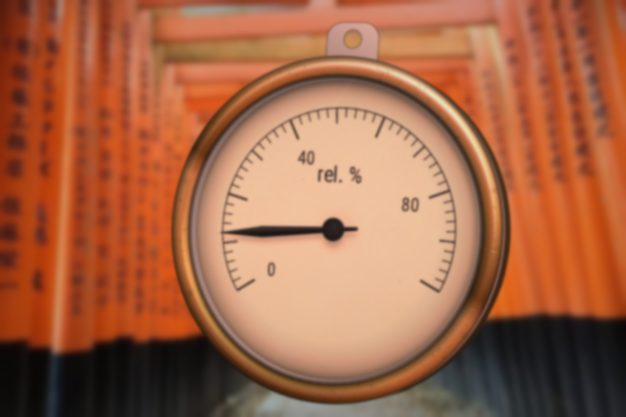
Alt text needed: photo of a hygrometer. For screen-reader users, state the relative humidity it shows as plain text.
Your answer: 12 %
